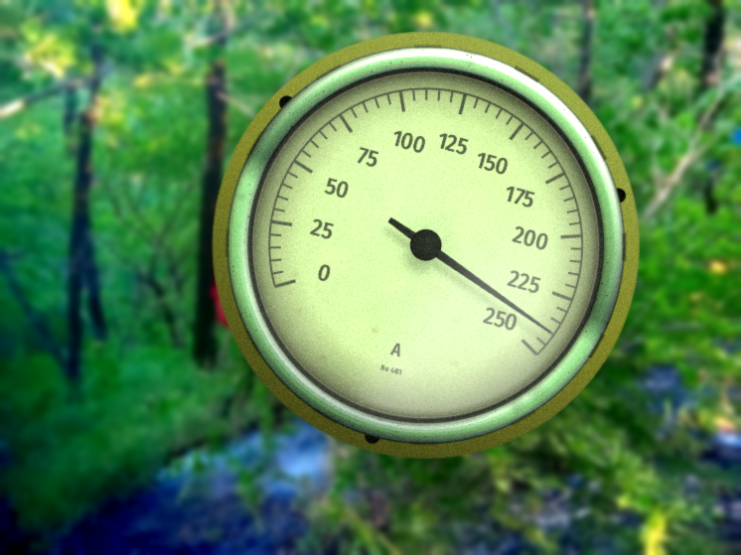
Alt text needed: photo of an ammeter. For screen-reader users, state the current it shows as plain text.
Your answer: 240 A
